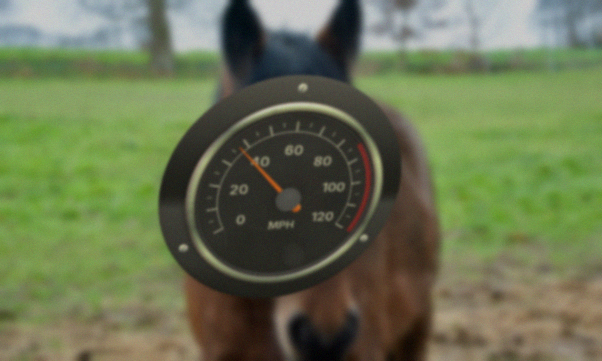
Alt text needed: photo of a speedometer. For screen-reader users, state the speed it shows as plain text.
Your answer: 37.5 mph
